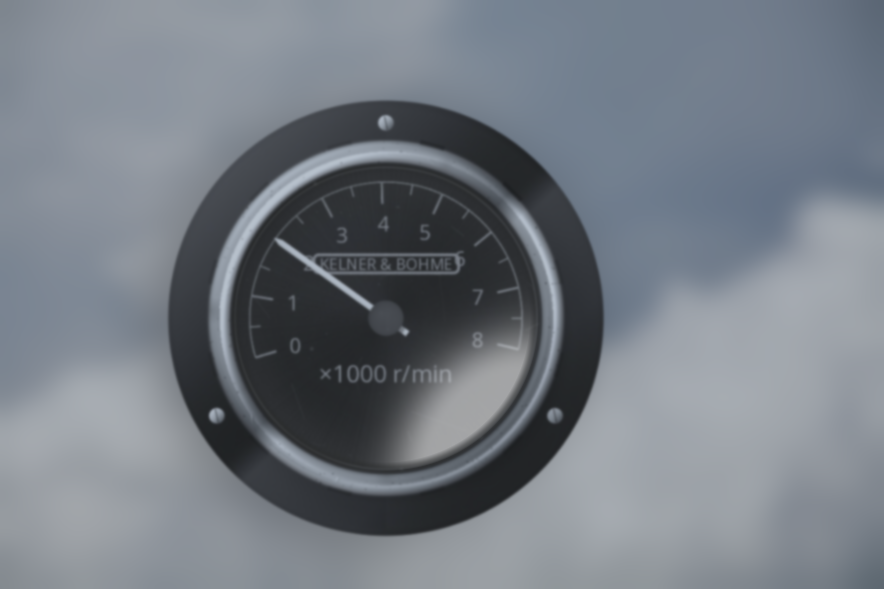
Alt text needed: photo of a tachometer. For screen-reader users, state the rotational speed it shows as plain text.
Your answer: 2000 rpm
